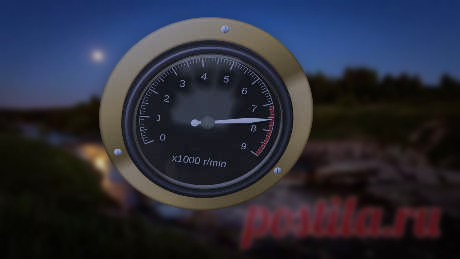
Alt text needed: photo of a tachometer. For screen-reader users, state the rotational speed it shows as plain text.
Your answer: 7500 rpm
